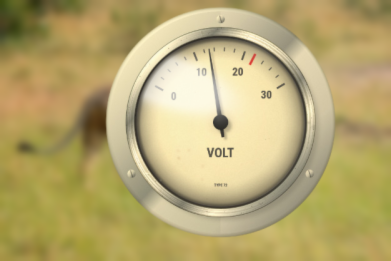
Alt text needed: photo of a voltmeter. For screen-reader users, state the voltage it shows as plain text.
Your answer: 13 V
